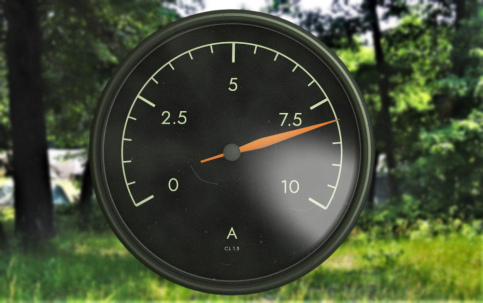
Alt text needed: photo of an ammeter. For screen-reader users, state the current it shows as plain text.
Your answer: 8 A
